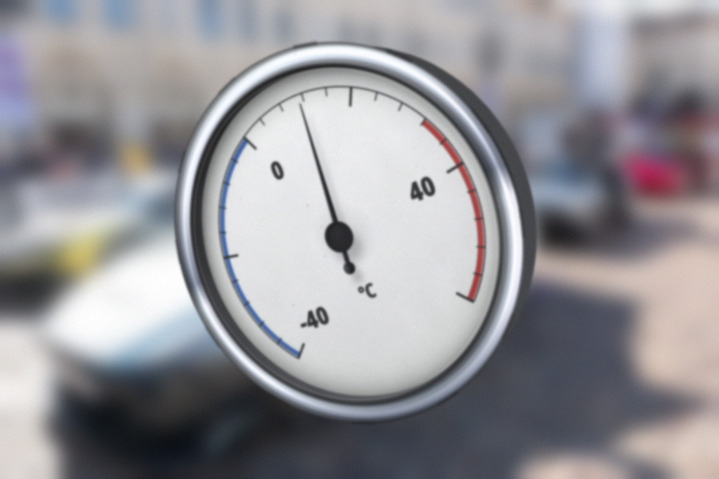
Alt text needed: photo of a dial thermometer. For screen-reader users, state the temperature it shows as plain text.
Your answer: 12 °C
